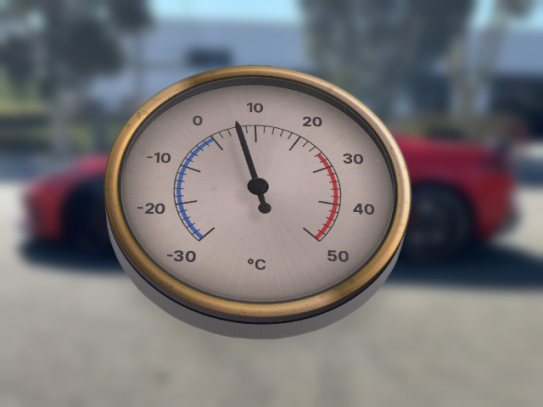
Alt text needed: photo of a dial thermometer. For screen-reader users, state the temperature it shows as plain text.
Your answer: 6 °C
